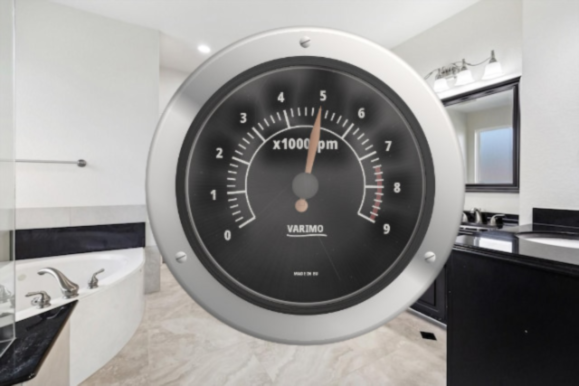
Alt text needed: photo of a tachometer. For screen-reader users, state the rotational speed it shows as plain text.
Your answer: 5000 rpm
